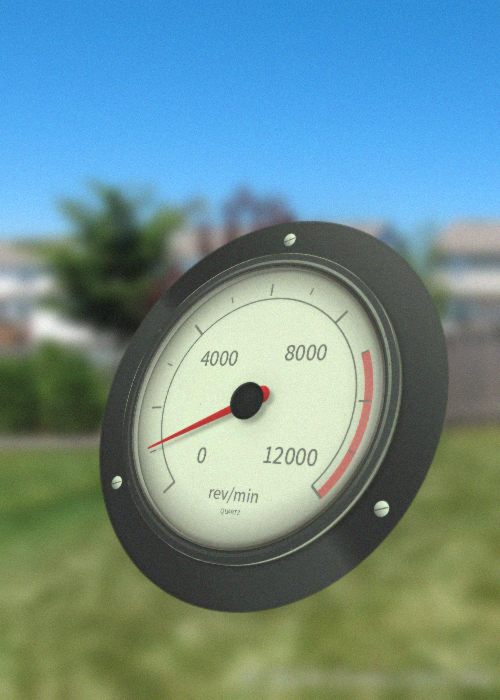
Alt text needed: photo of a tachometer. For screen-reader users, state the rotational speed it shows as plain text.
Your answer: 1000 rpm
